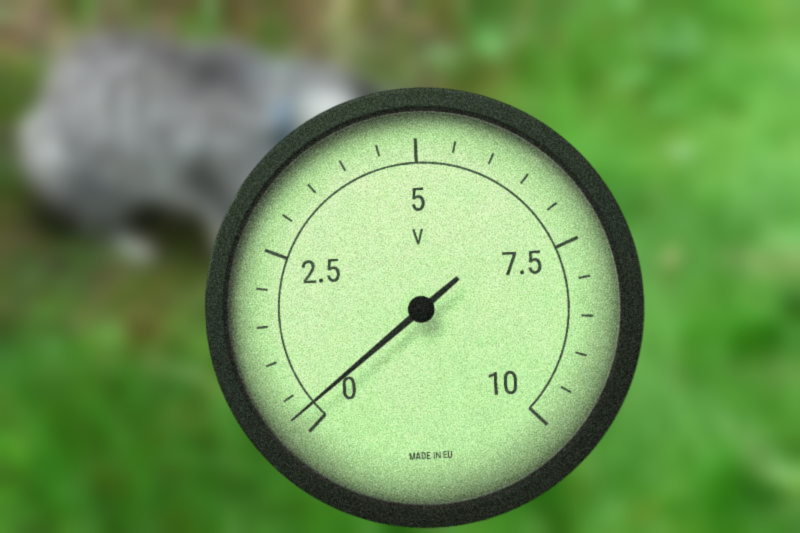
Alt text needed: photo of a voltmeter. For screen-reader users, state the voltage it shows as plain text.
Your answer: 0.25 V
